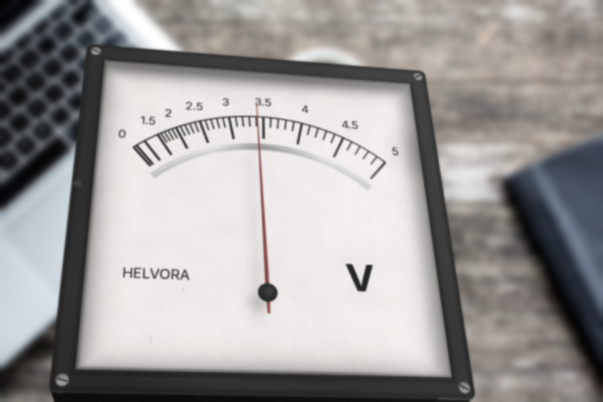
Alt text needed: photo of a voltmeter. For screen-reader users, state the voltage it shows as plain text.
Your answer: 3.4 V
